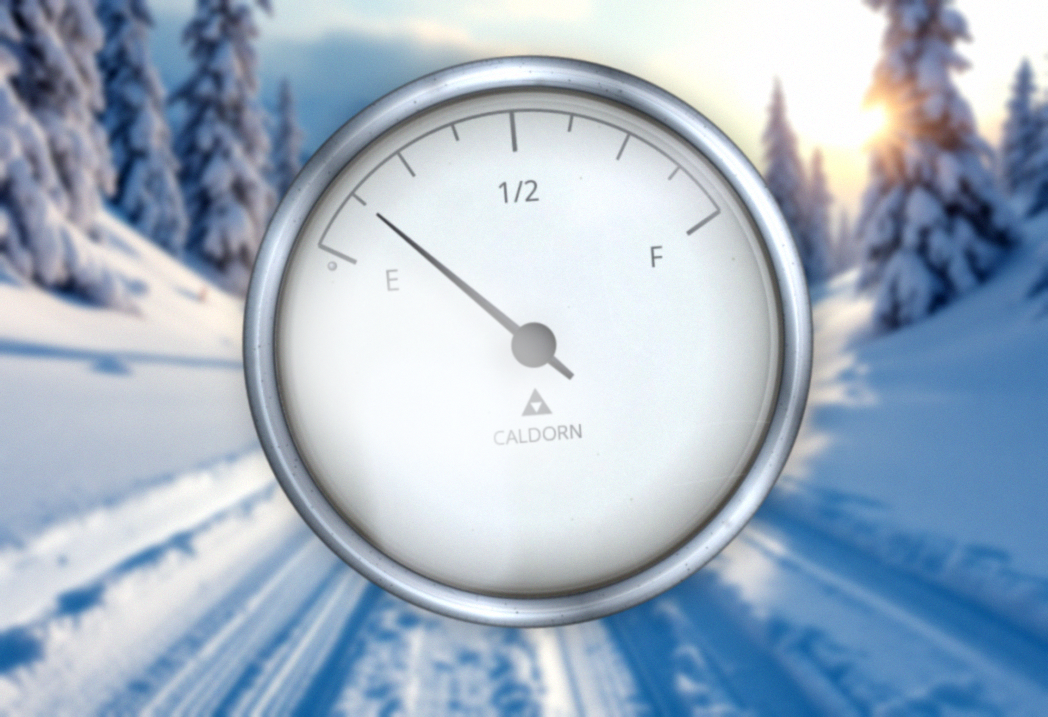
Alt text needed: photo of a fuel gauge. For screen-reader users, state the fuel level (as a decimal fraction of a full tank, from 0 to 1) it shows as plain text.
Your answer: 0.125
